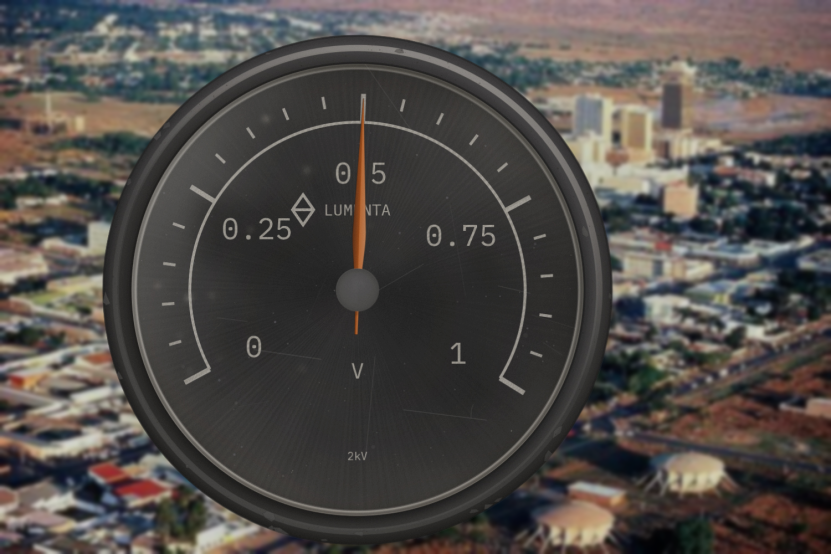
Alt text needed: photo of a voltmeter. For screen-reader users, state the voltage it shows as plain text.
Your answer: 0.5 V
